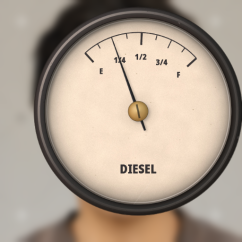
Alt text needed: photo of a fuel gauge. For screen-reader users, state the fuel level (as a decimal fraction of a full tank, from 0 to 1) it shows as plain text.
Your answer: 0.25
